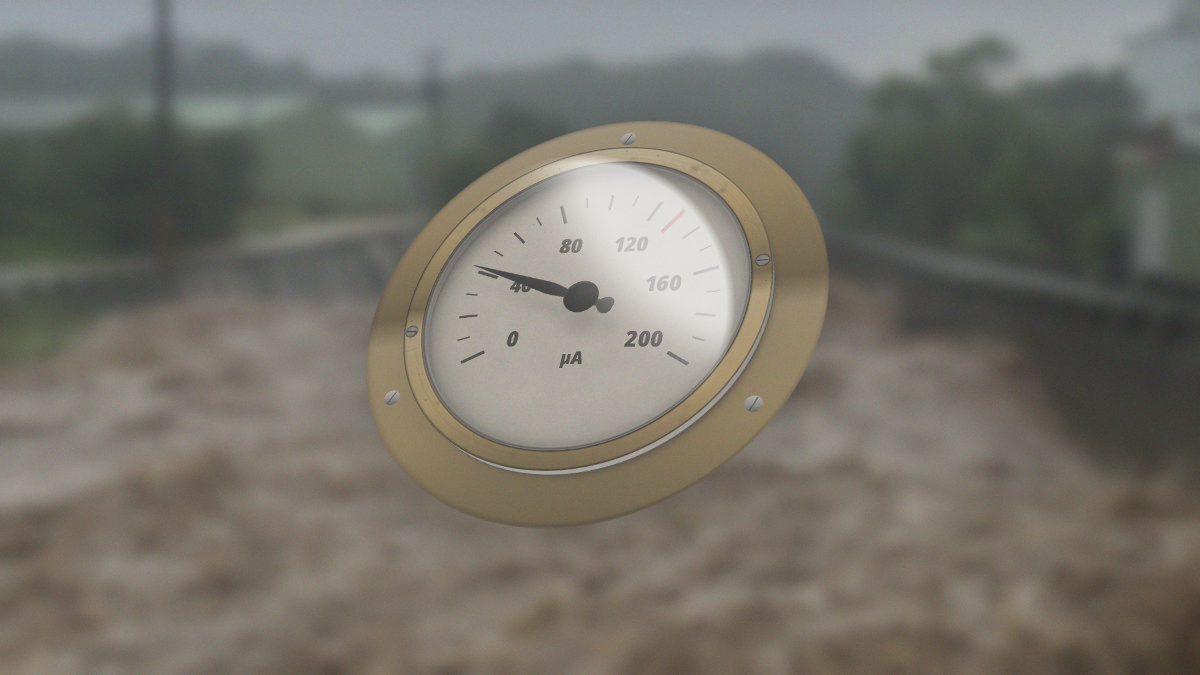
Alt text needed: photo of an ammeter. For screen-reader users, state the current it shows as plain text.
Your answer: 40 µA
